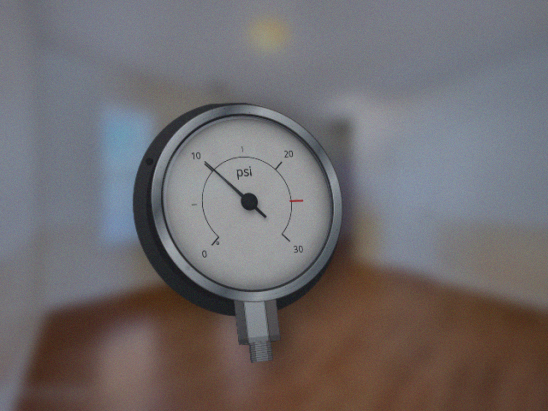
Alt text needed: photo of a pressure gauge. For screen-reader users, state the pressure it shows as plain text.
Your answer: 10 psi
